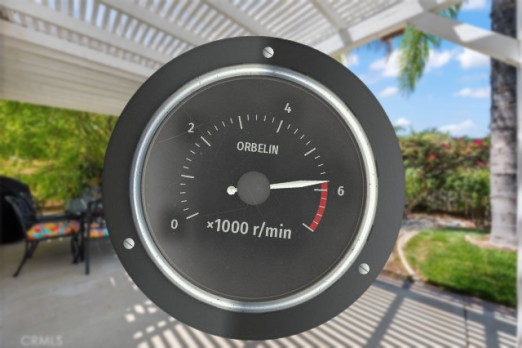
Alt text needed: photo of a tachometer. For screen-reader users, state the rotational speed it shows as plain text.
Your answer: 5800 rpm
